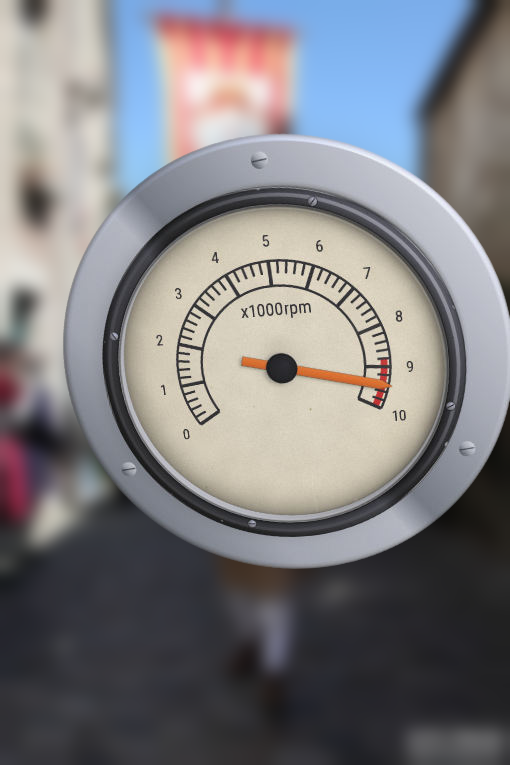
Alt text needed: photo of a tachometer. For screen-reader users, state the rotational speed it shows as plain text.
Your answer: 9400 rpm
